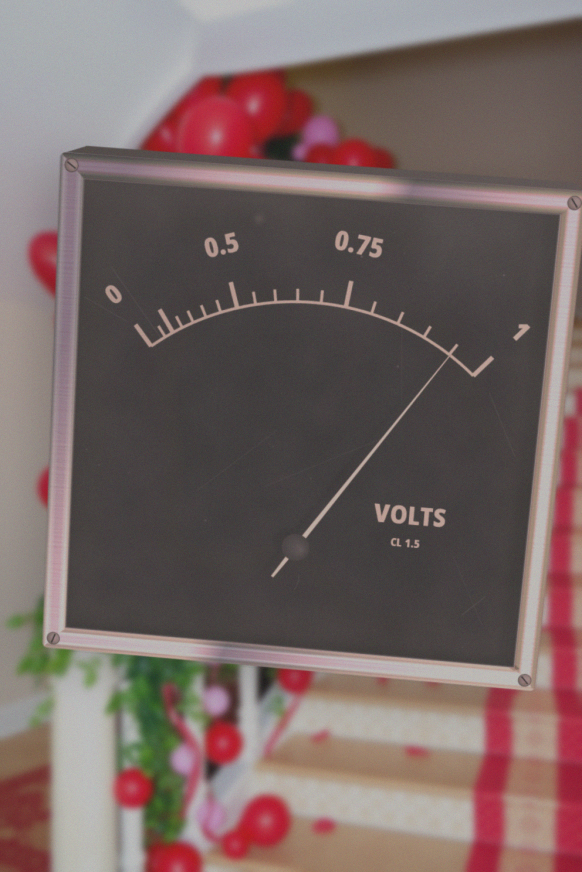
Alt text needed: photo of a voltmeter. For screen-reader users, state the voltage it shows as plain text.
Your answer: 0.95 V
